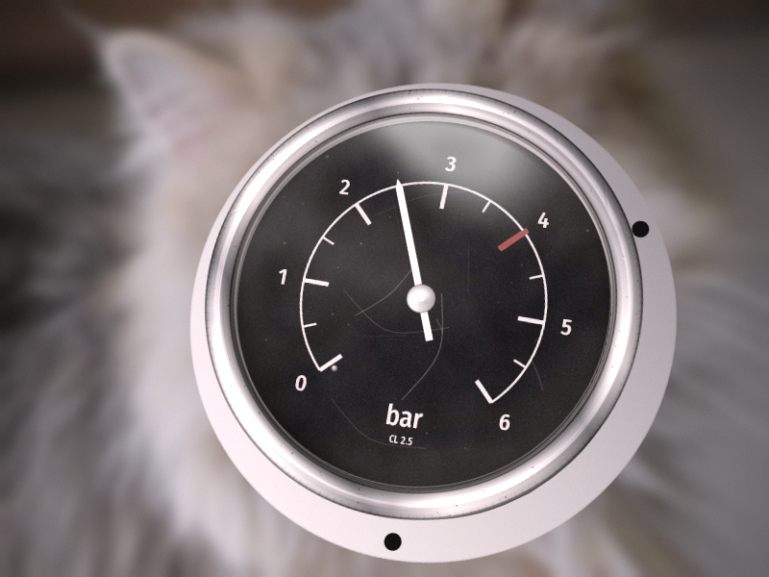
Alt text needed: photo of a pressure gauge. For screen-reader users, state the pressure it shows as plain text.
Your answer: 2.5 bar
